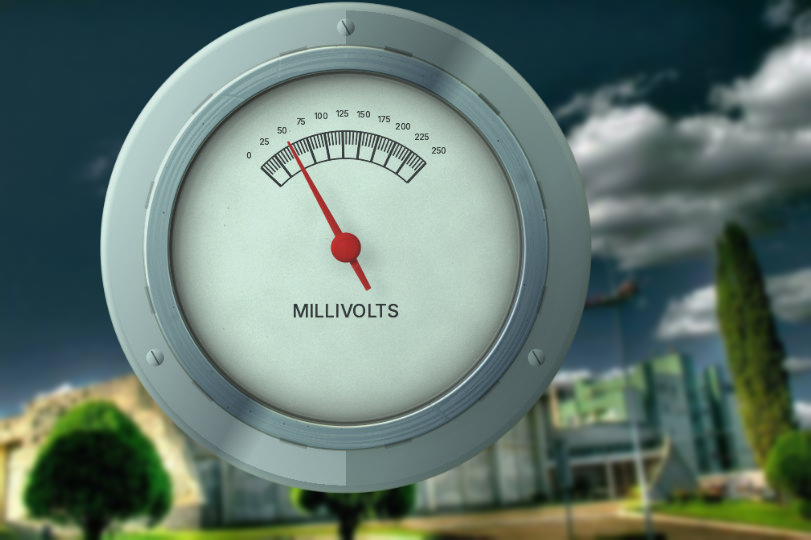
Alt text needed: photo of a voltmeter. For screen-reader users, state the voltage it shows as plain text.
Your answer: 50 mV
